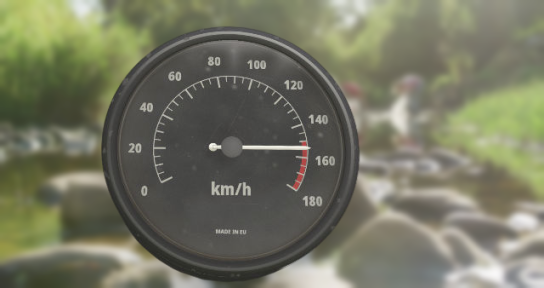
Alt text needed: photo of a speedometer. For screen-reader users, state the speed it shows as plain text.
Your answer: 155 km/h
